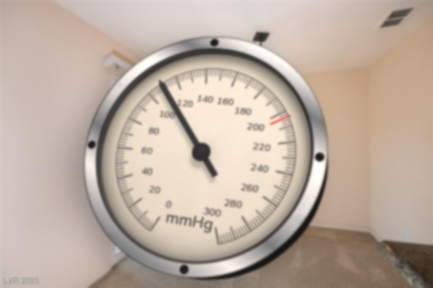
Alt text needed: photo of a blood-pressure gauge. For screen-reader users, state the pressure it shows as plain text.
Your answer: 110 mmHg
